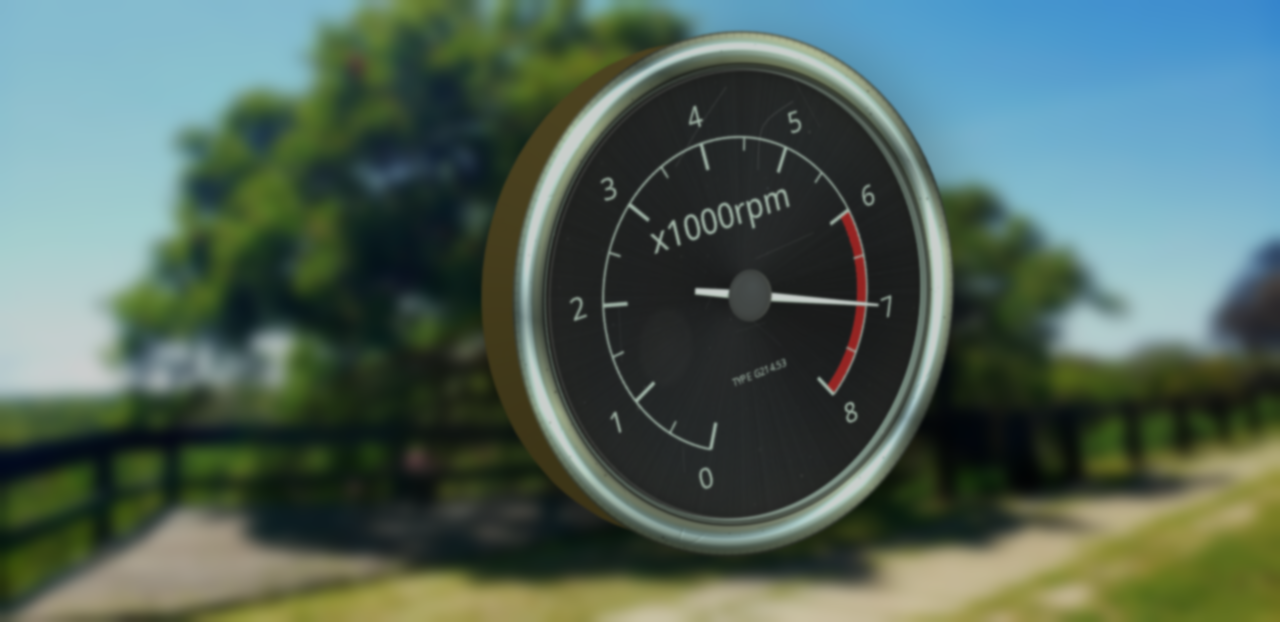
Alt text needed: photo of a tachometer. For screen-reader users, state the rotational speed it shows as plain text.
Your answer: 7000 rpm
